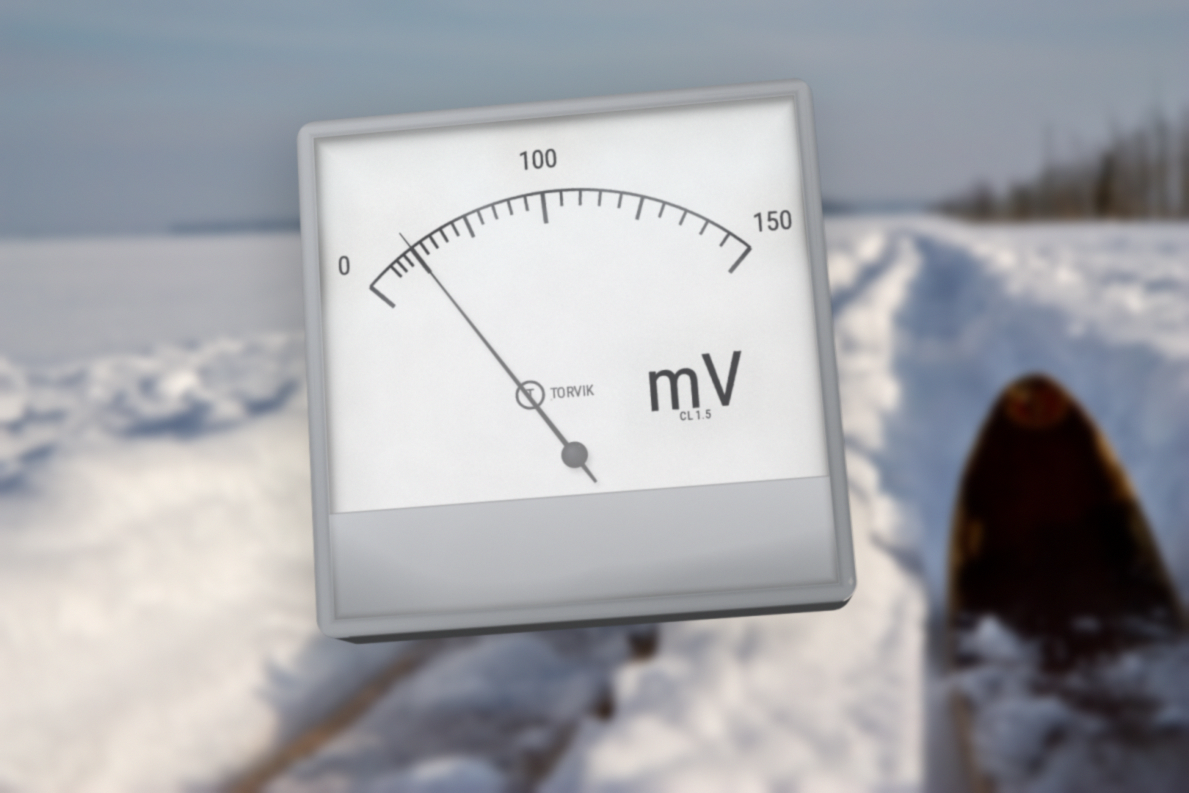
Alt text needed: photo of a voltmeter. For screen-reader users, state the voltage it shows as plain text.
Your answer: 50 mV
